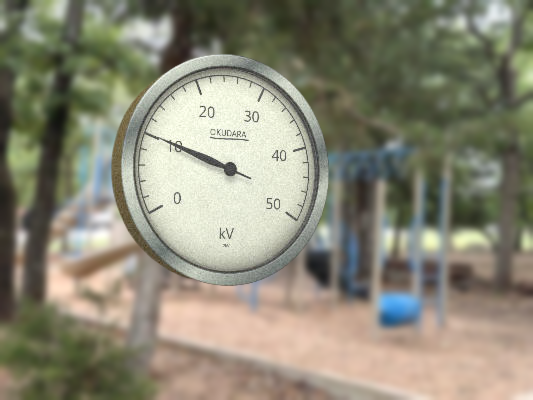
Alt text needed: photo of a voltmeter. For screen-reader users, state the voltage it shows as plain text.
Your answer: 10 kV
